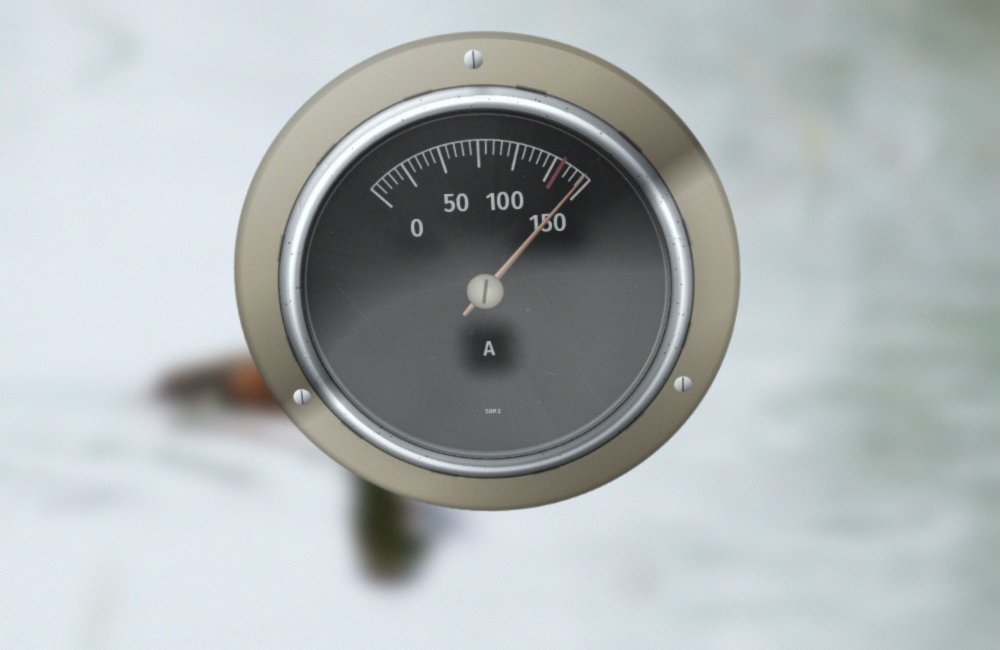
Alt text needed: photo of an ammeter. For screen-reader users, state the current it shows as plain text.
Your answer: 145 A
